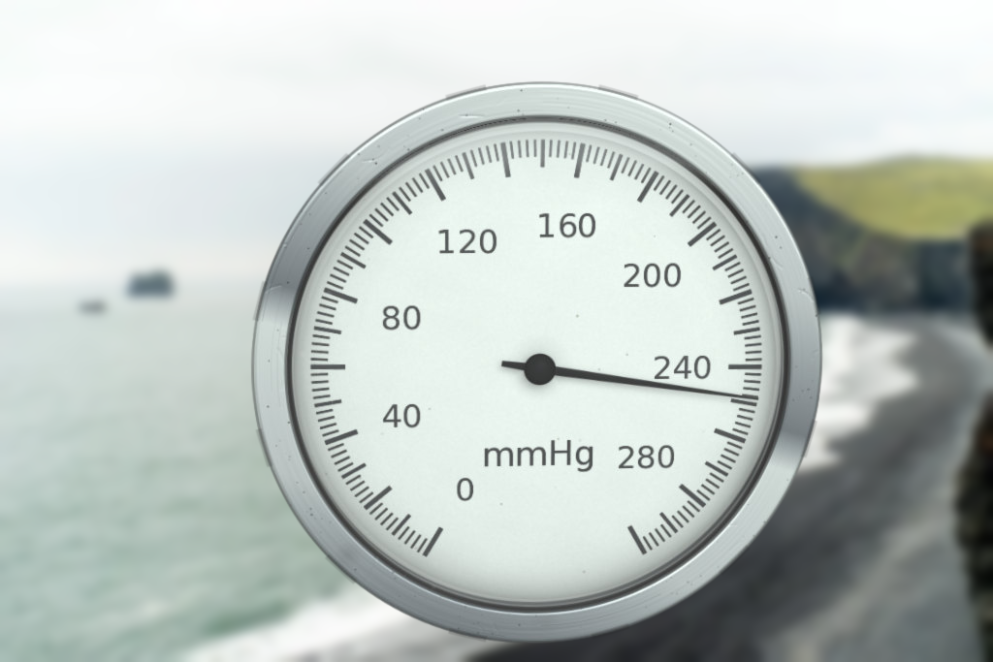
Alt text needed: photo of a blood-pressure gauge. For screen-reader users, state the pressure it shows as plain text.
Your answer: 248 mmHg
